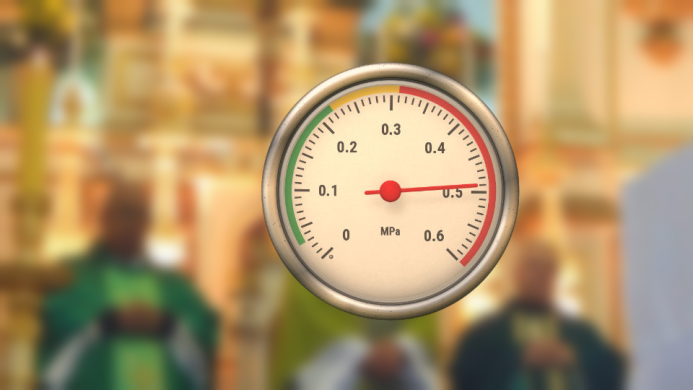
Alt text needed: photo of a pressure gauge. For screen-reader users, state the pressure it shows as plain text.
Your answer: 0.49 MPa
